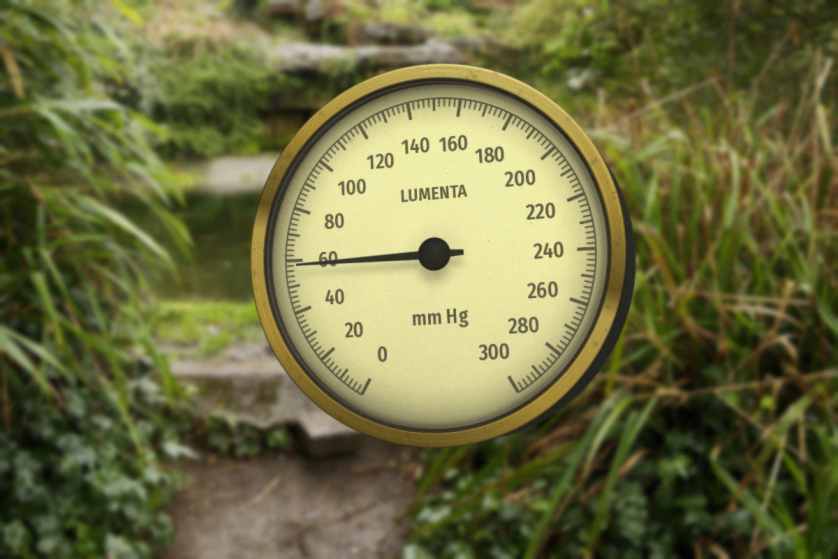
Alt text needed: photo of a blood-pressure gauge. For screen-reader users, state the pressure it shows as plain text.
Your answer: 58 mmHg
